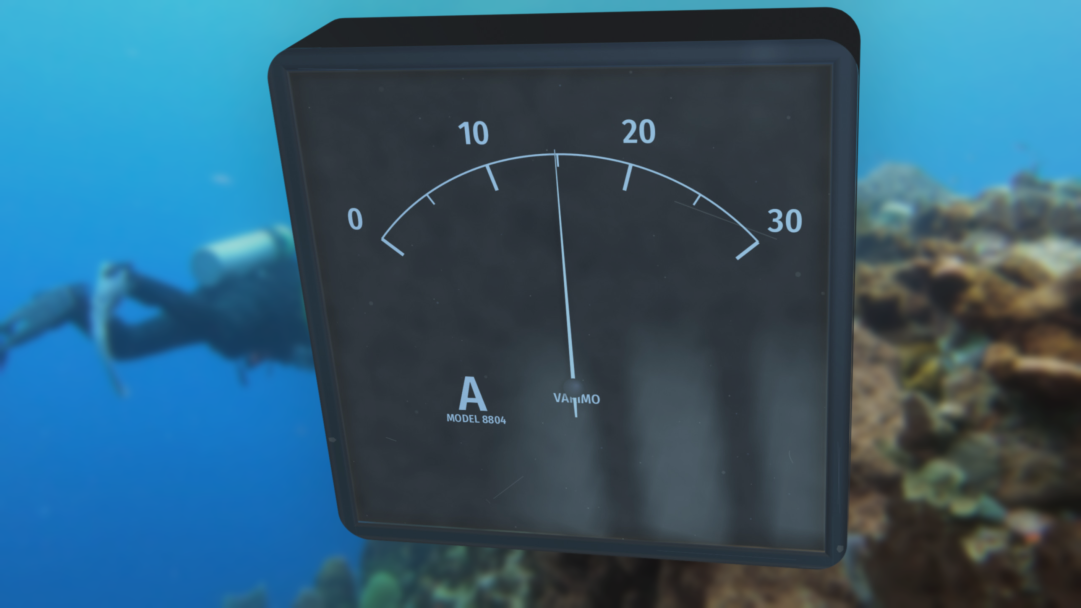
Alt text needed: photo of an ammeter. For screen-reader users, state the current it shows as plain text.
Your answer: 15 A
